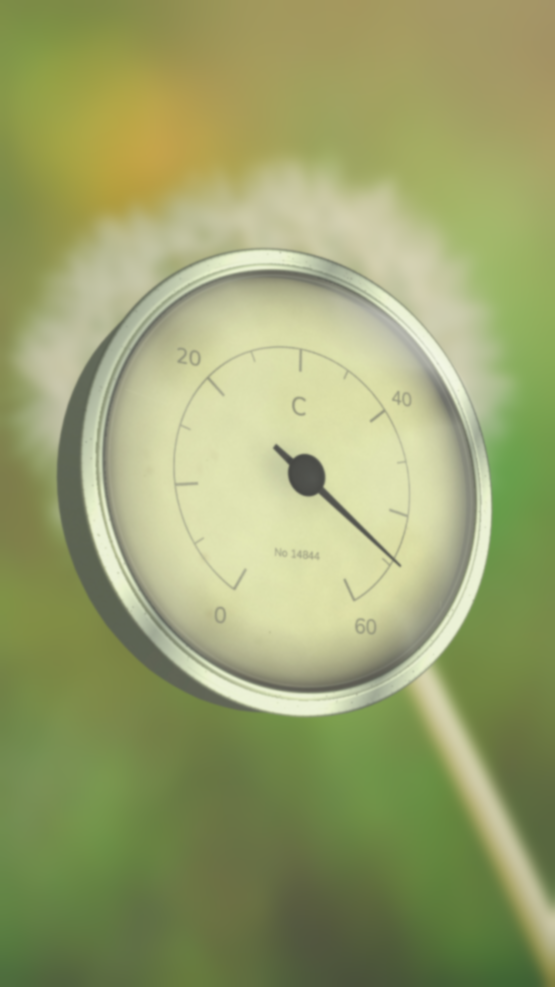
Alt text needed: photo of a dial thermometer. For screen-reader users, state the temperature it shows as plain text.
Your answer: 55 °C
